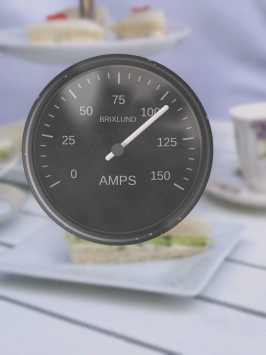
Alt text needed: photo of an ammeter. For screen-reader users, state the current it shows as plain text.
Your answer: 105 A
